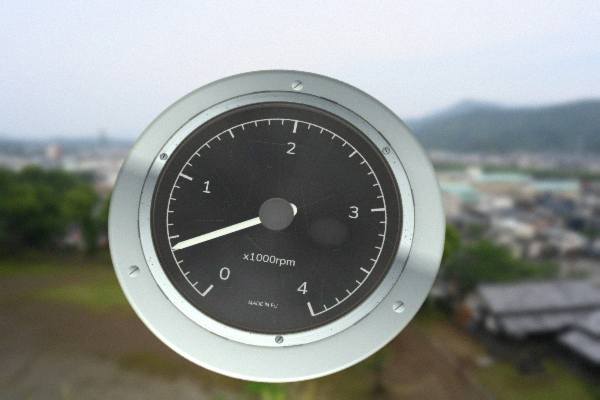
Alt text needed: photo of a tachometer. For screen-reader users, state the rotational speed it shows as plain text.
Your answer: 400 rpm
